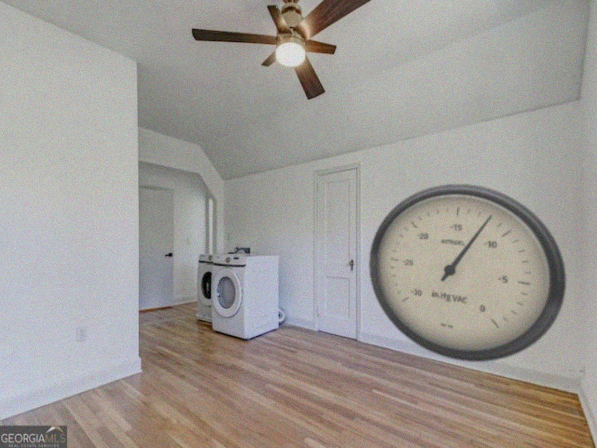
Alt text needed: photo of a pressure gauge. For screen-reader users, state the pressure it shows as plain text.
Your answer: -12 inHg
